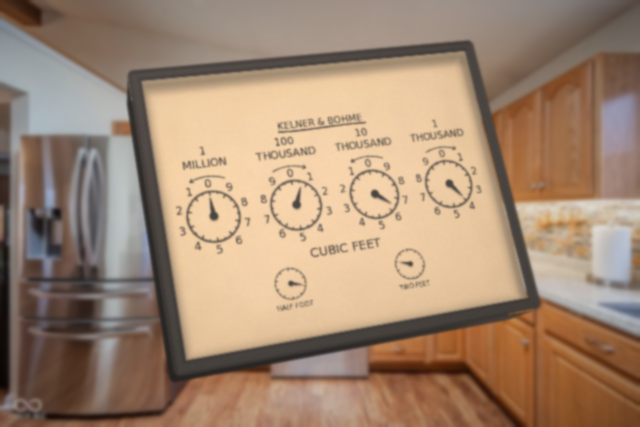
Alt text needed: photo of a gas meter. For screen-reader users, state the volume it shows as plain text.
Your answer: 6400 ft³
